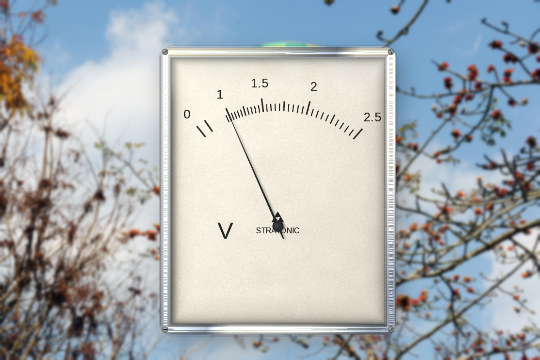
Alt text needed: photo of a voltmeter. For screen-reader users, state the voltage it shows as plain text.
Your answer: 1 V
